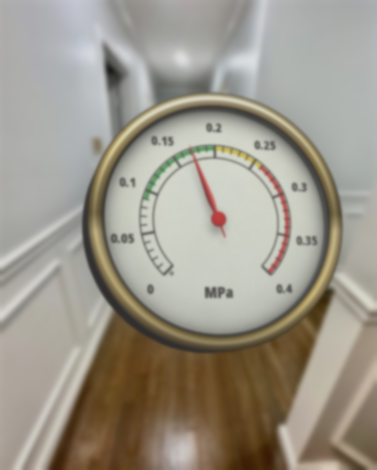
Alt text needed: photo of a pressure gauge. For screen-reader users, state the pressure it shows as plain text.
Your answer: 0.17 MPa
